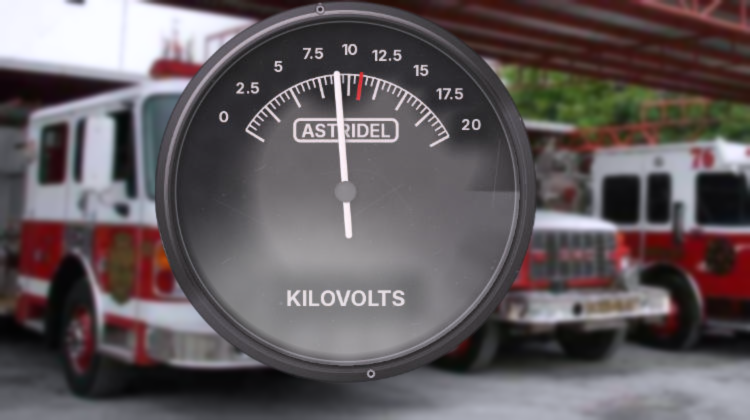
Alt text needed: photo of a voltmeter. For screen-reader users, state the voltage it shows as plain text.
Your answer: 9 kV
